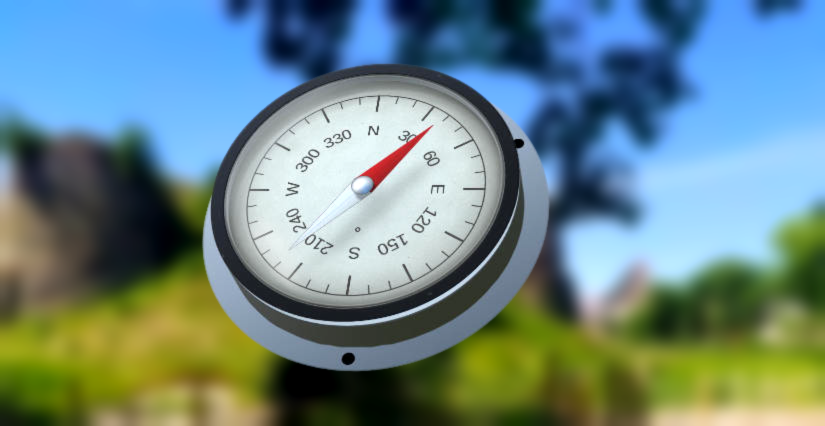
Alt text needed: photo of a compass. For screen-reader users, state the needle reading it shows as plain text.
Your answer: 40 °
